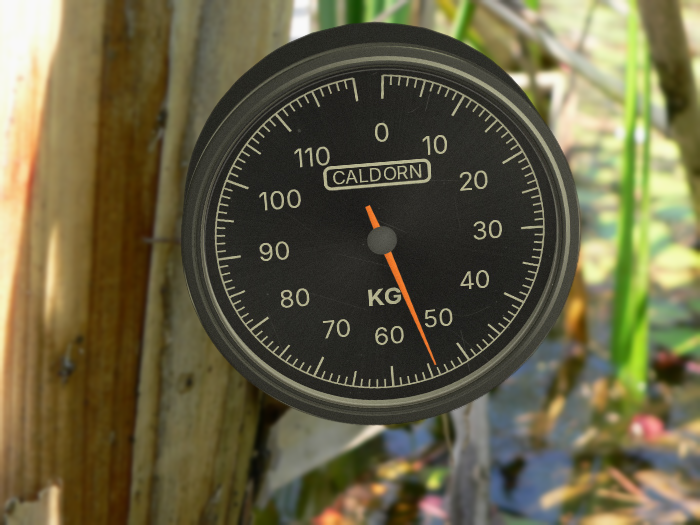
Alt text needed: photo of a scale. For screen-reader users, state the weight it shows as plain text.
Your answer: 54 kg
